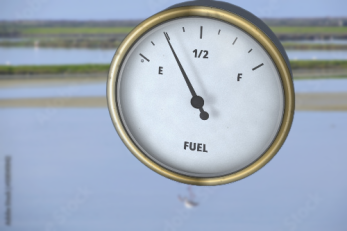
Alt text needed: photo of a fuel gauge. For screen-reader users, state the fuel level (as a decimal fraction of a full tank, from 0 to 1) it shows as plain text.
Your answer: 0.25
